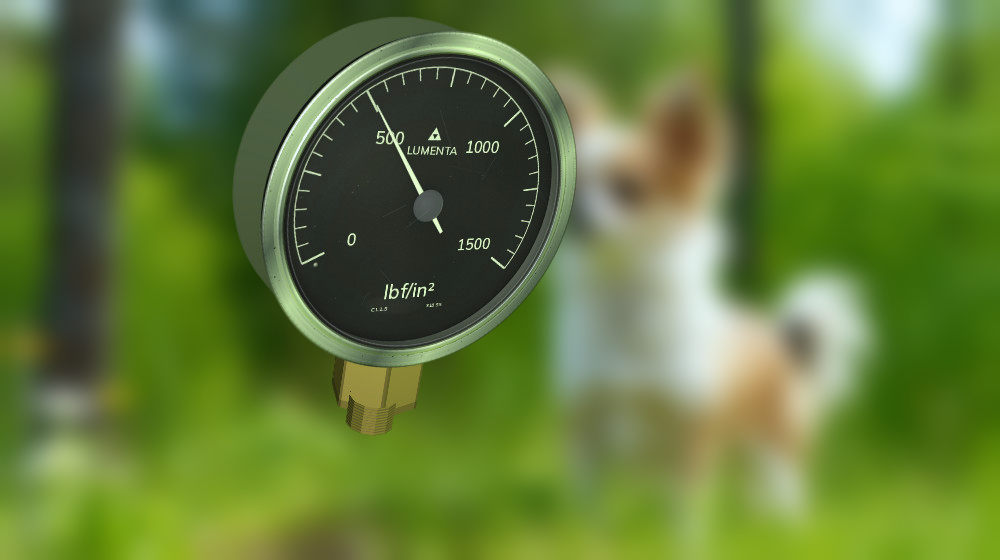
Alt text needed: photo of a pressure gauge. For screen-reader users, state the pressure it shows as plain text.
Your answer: 500 psi
